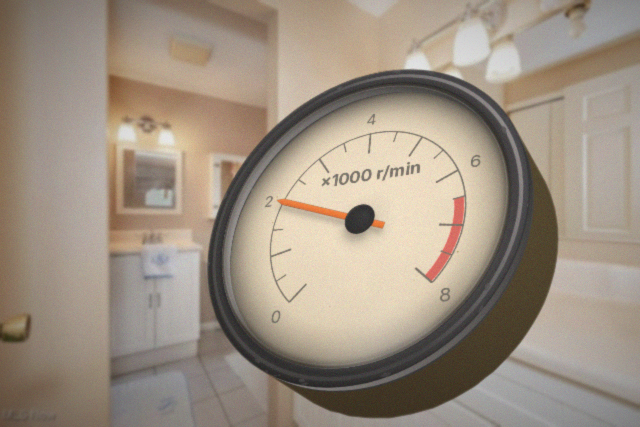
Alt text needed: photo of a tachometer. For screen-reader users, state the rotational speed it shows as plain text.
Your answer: 2000 rpm
